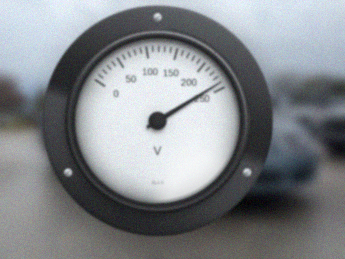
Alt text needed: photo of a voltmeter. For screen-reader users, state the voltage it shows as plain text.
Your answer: 240 V
